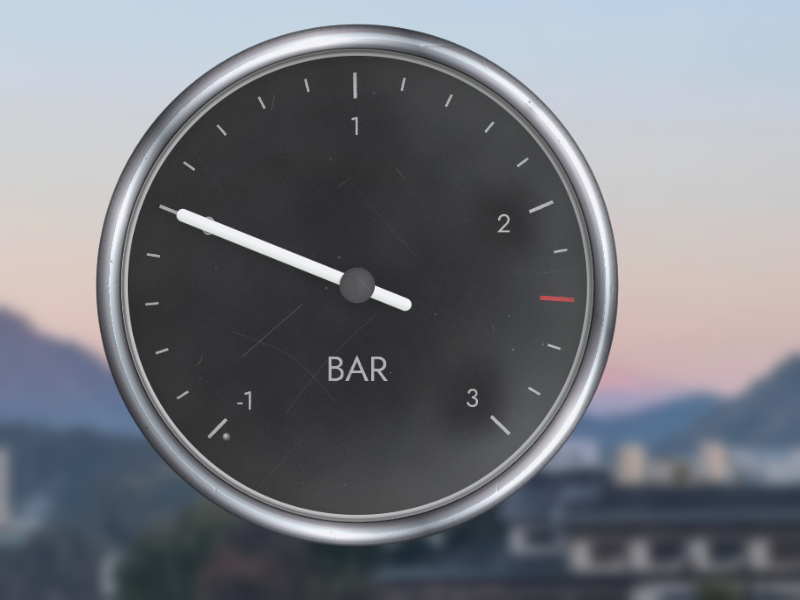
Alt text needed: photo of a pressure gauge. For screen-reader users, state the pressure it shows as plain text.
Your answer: 0 bar
